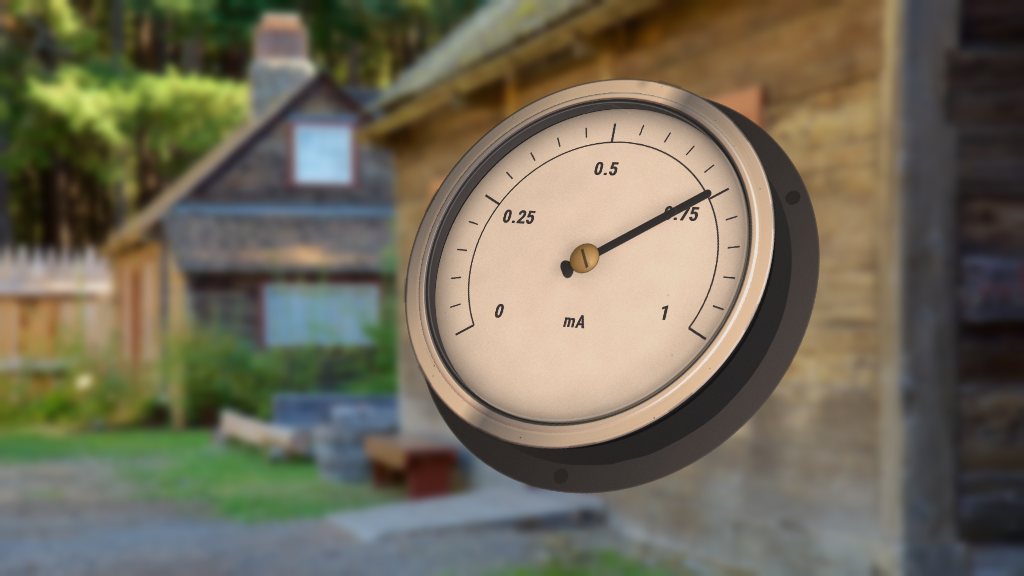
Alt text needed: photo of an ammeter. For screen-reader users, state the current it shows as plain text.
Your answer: 0.75 mA
